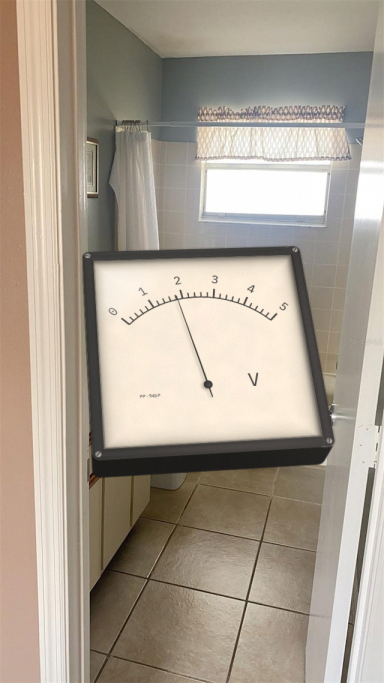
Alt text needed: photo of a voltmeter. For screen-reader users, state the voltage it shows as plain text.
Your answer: 1.8 V
